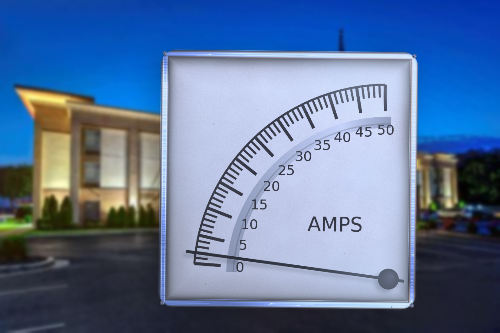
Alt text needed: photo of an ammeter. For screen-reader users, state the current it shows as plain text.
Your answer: 2 A
